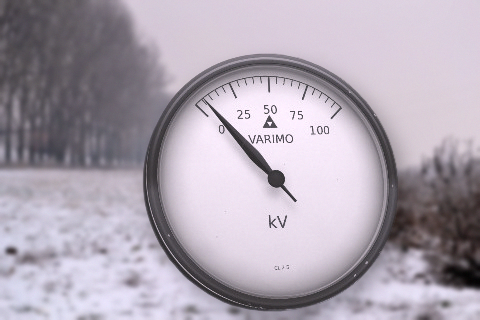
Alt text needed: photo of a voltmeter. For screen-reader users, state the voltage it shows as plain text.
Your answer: 5 kV
